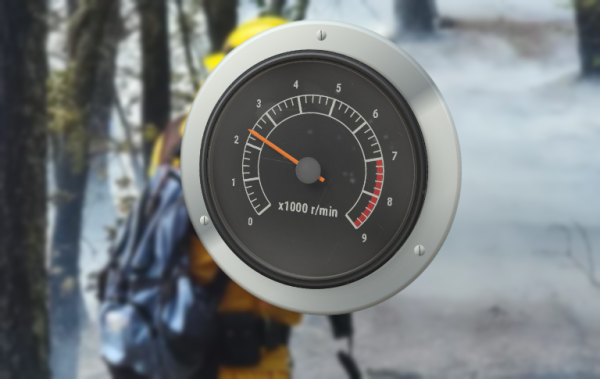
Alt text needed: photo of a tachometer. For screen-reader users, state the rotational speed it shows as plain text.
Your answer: 2400 rpm
